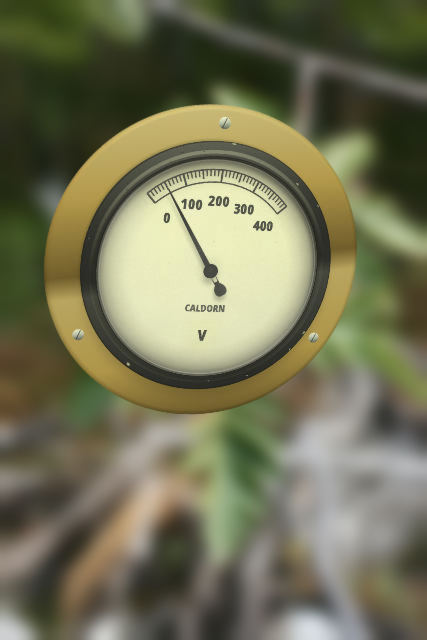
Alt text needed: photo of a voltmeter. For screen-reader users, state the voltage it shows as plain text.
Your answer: 50 V
